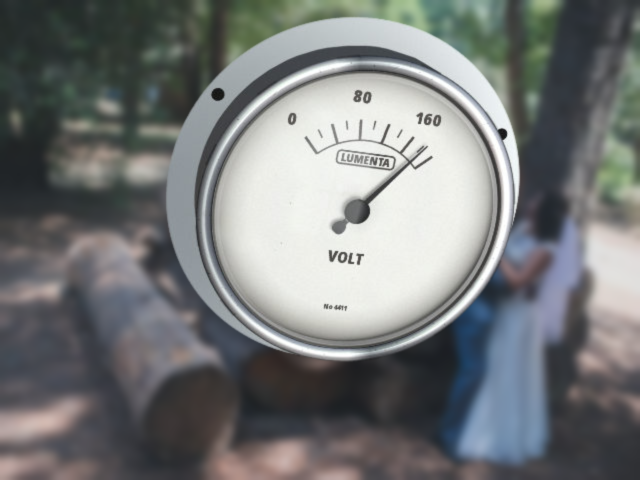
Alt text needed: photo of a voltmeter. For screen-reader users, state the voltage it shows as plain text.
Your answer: 180 V
